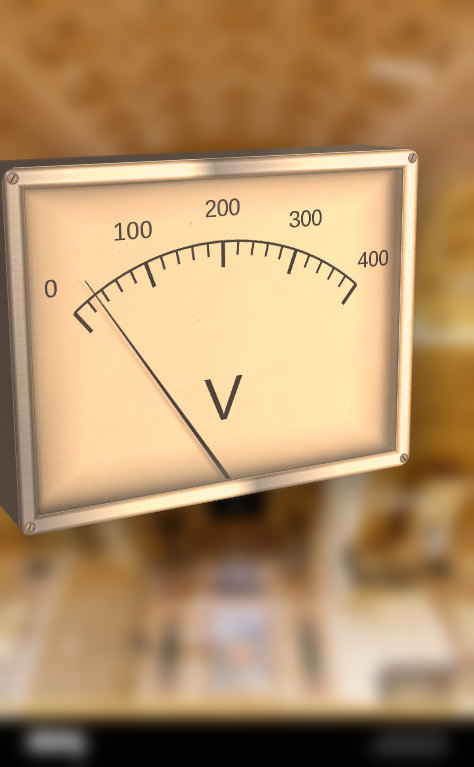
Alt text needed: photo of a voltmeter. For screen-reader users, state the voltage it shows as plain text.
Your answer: 30 V
